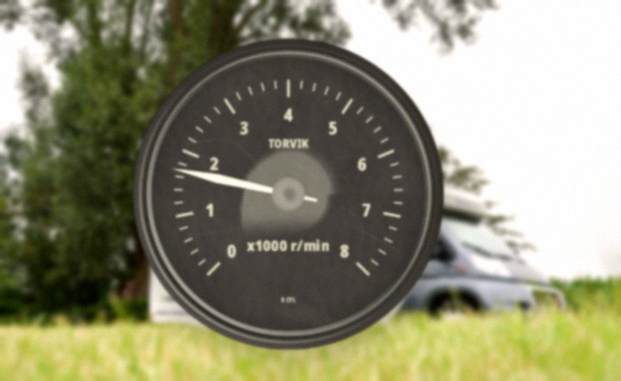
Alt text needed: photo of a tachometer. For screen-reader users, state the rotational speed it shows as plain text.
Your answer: 1700 rpm
